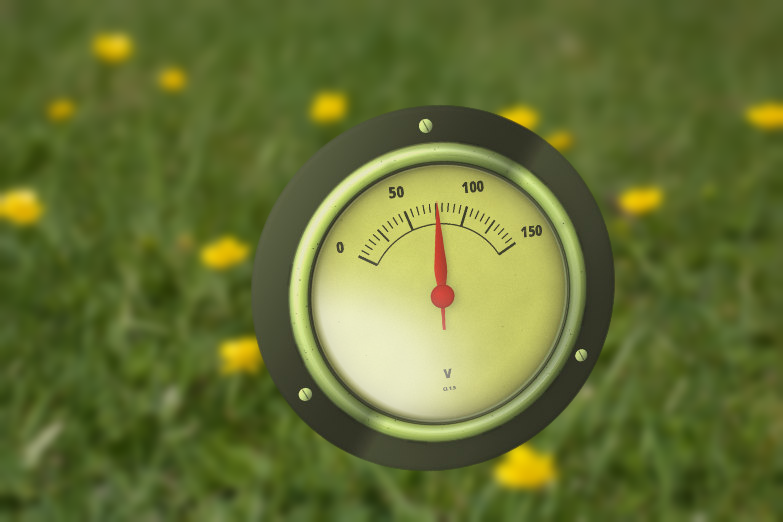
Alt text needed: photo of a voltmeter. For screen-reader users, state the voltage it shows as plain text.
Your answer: 75 V
